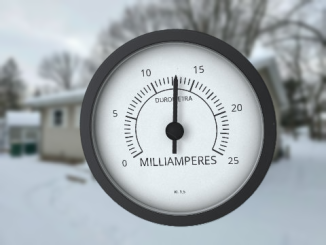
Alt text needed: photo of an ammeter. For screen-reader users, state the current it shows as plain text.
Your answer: 13 mA
